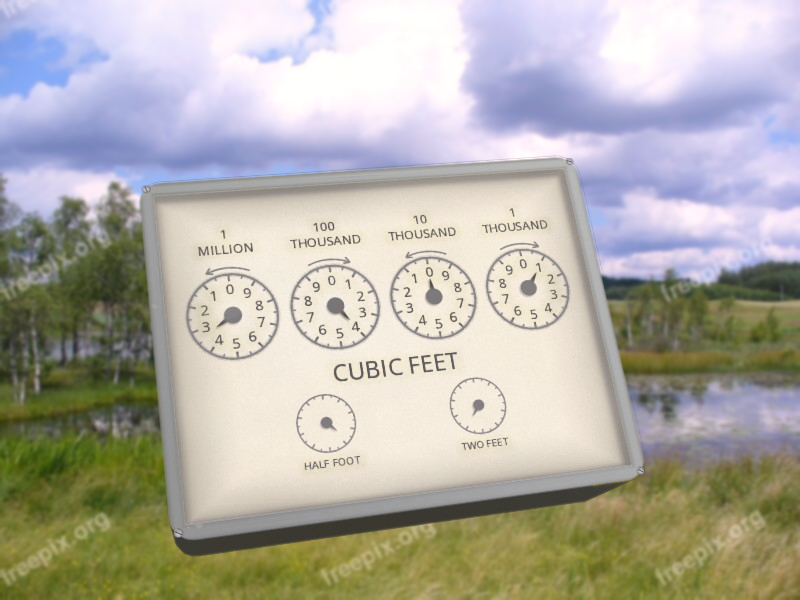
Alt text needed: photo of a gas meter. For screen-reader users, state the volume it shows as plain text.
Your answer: 340100 ft³
